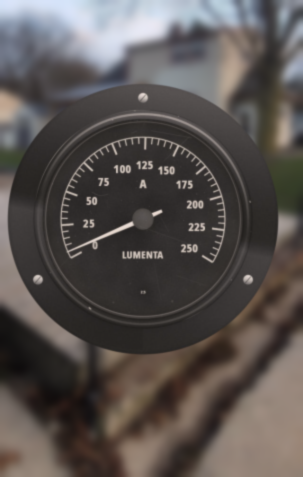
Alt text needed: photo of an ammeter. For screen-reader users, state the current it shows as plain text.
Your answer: 5 A
